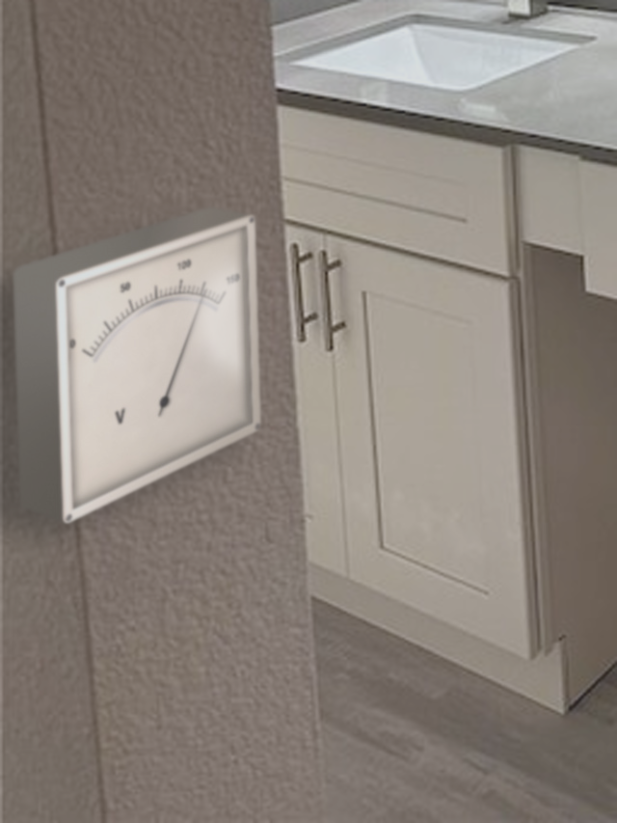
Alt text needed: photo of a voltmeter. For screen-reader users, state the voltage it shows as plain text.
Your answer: 125 V
